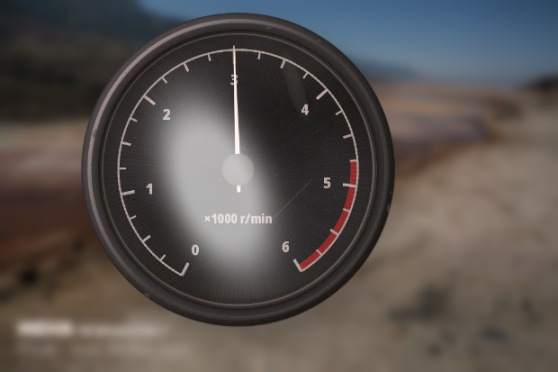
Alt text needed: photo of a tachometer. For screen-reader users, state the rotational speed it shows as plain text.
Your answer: 3000 rpm
